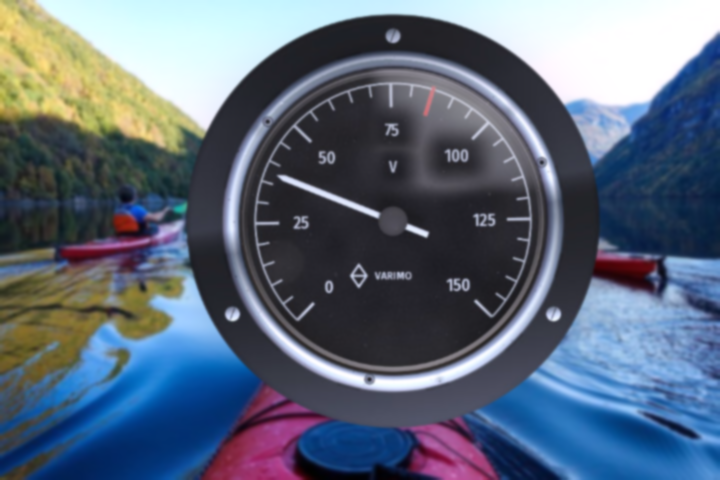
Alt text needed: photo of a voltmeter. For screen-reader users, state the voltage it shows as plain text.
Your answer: 37.5 V
